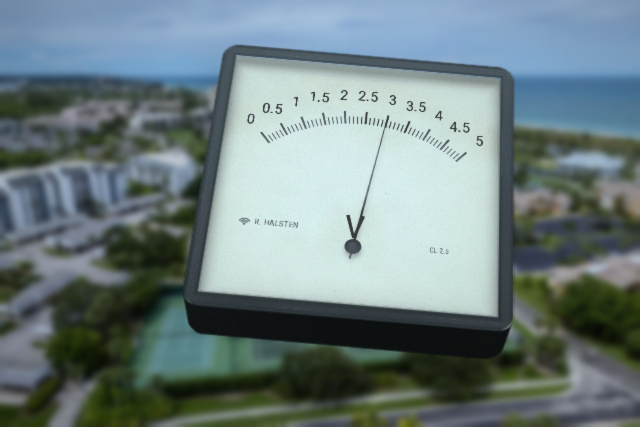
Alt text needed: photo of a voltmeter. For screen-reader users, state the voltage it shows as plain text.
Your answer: 3 V
